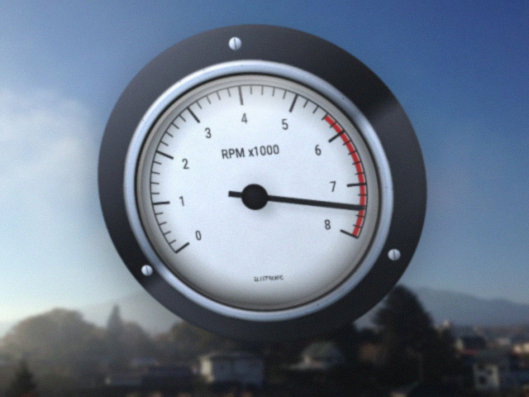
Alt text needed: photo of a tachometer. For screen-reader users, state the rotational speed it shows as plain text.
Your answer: 7400 rpm
